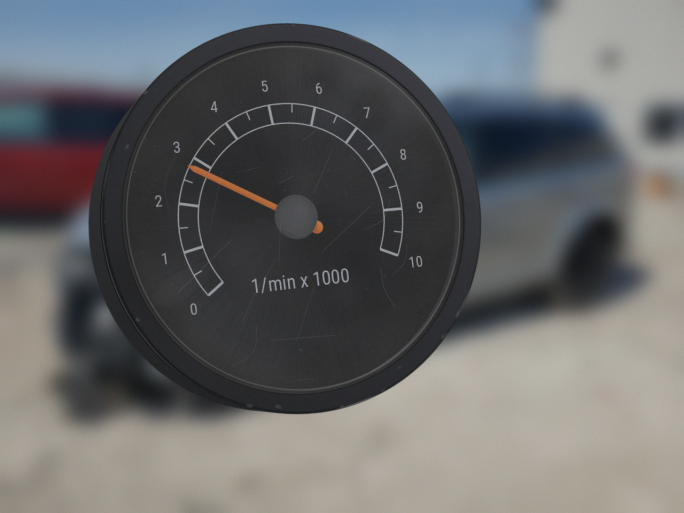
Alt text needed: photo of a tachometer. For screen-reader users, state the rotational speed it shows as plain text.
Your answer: 2750 rpm
